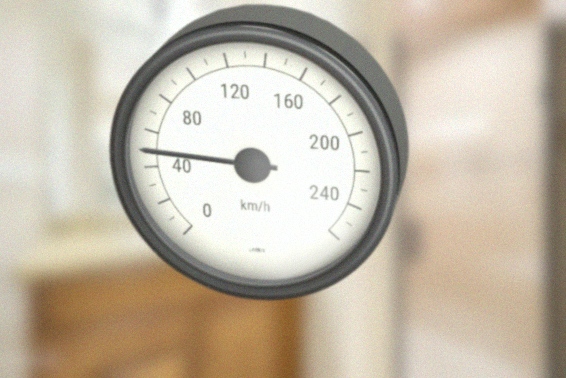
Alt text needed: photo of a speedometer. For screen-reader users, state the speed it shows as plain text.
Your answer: 50 km/h
